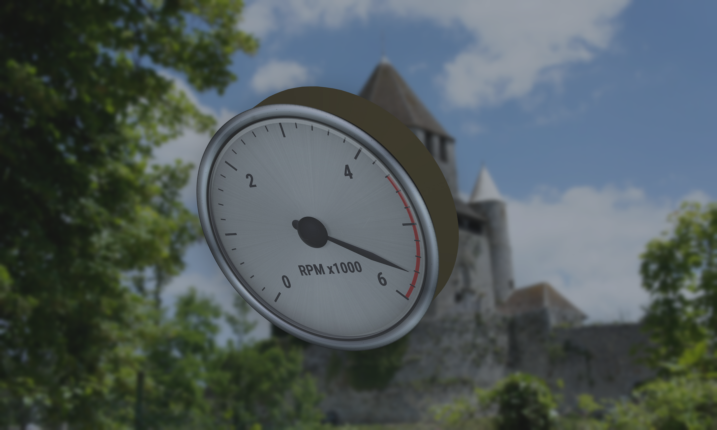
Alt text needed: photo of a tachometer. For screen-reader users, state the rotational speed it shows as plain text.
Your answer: 5600 rpm
